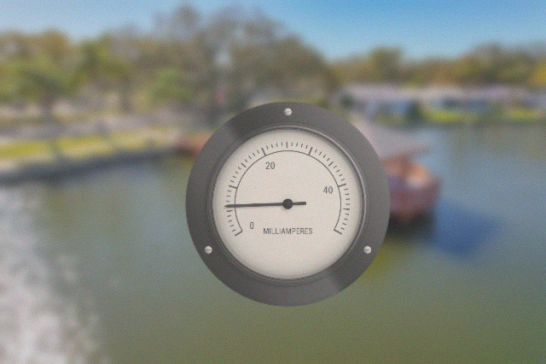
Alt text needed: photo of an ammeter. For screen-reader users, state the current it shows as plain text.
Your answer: 6 mA
